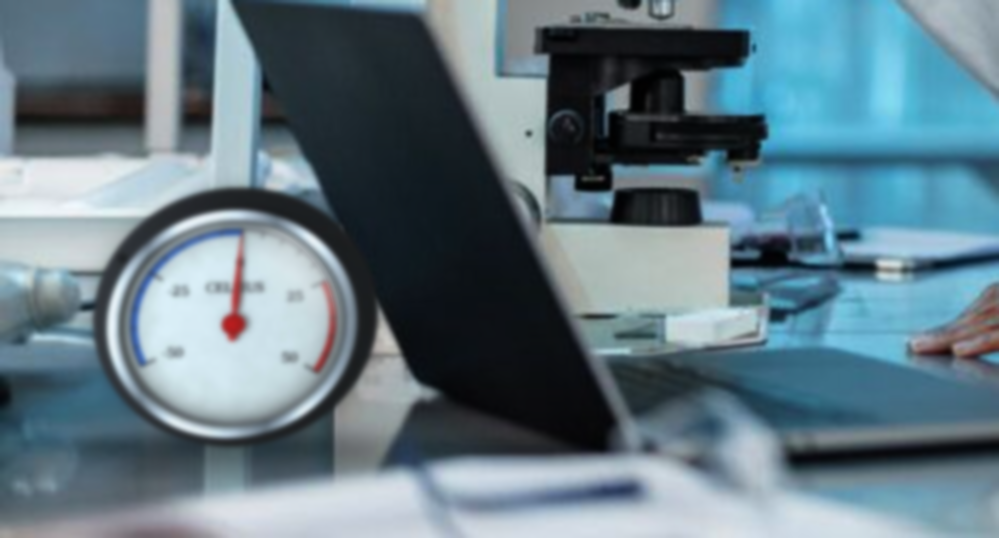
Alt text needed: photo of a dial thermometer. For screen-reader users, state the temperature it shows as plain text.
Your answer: 0 °C
